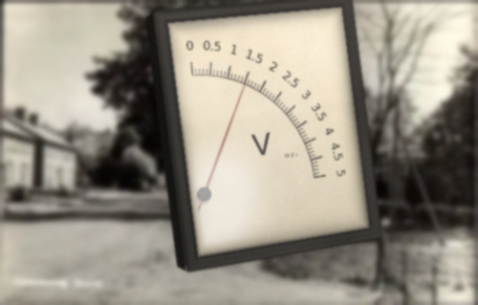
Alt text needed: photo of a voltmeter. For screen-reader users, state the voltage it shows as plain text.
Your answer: 1.5 V
